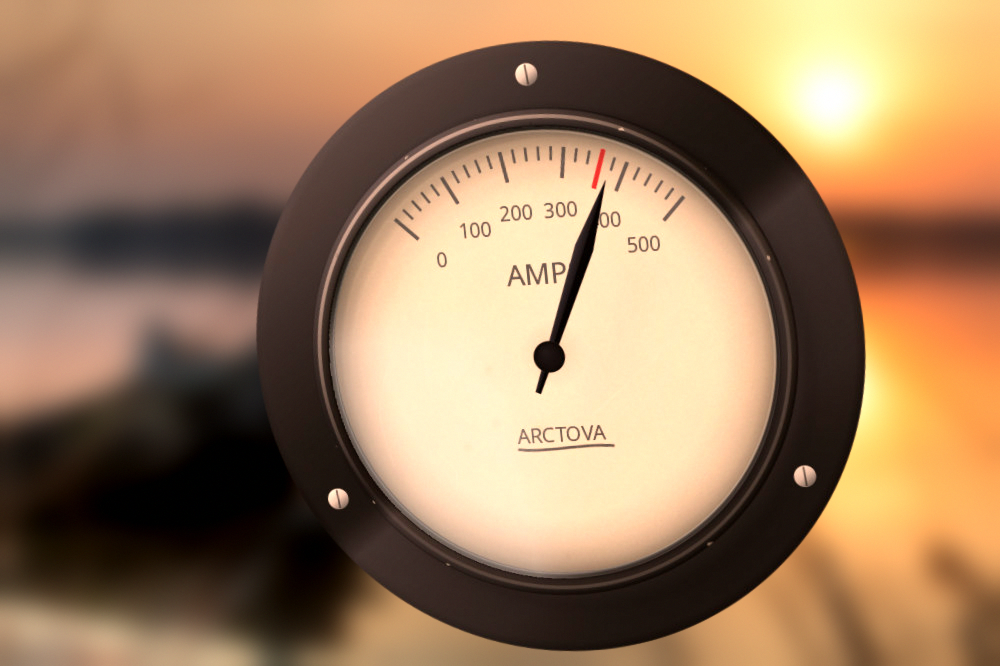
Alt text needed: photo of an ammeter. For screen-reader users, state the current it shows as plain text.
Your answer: 380 A
